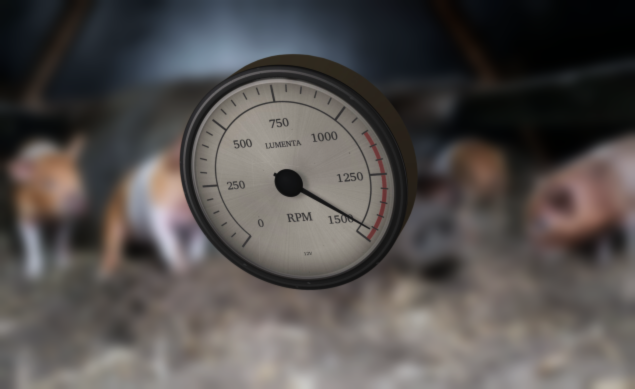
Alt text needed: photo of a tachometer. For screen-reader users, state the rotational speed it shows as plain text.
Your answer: 1450 rpm
